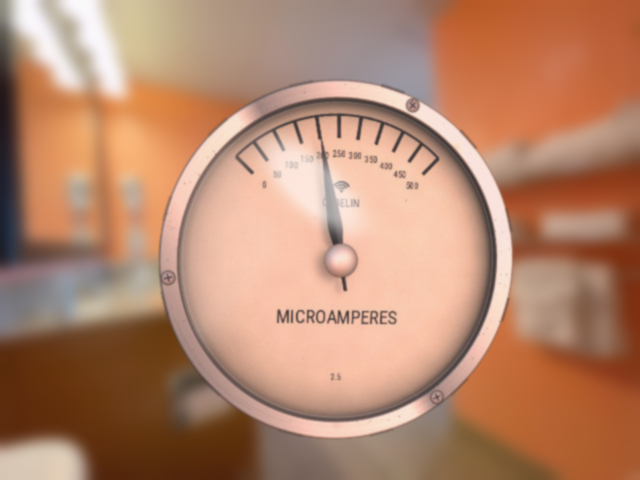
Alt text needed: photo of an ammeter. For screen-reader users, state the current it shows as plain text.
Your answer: 200 µA
